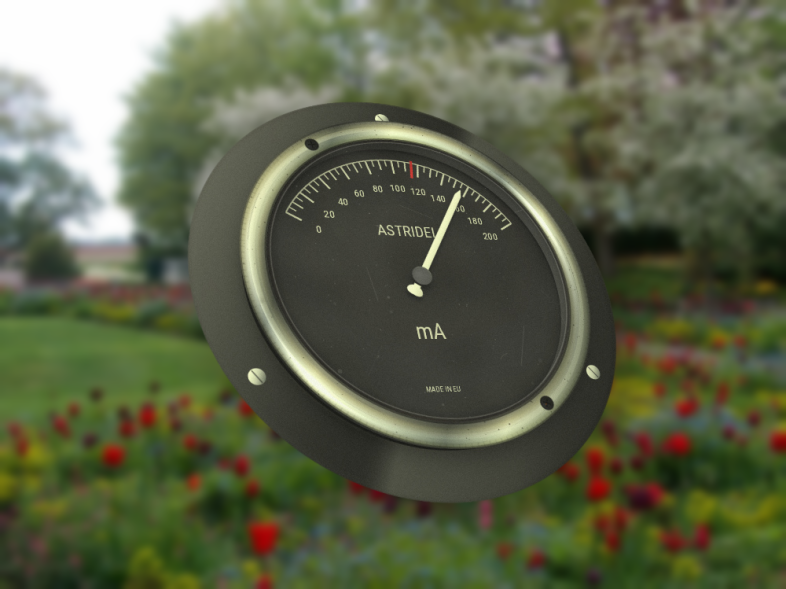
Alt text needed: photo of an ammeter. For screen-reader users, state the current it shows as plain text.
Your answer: 155 mA
